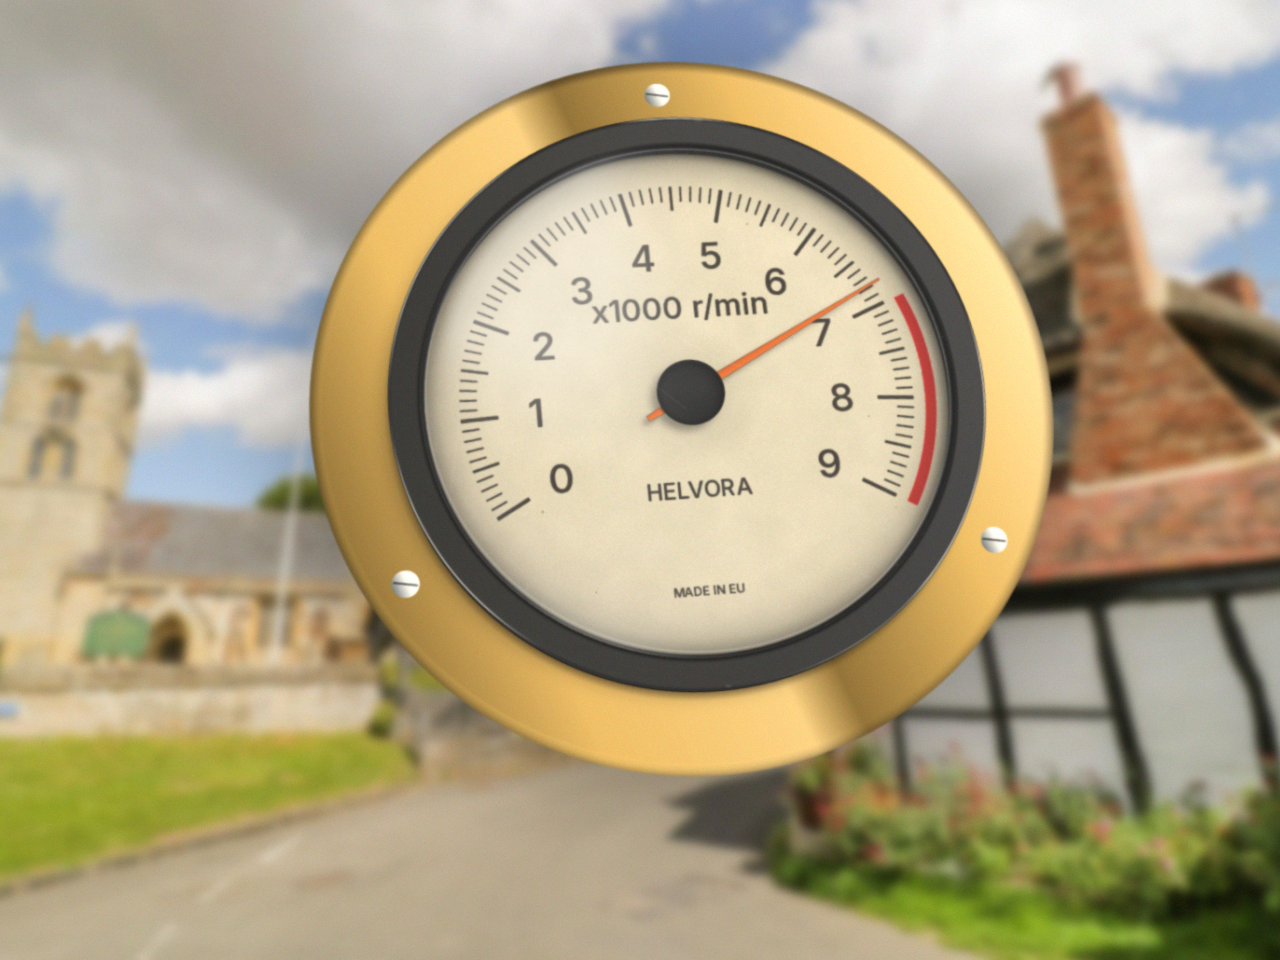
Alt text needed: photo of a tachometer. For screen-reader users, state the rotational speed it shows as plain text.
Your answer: 6800 rpm
